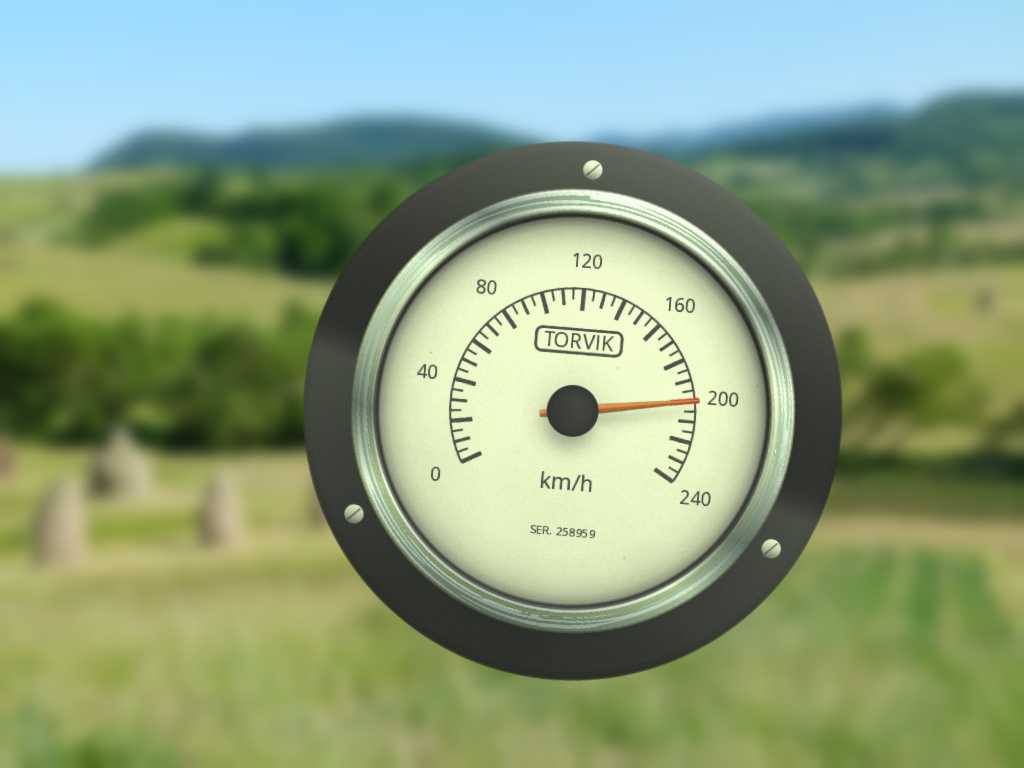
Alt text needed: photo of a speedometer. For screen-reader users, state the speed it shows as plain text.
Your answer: 200 km/h
